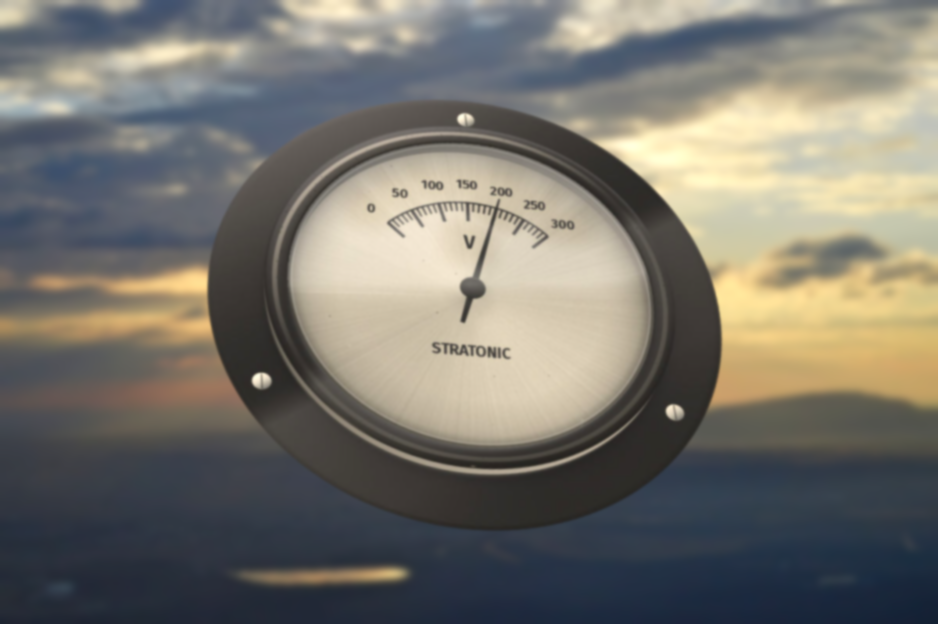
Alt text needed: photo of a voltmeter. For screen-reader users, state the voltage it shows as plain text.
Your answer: 200 V
